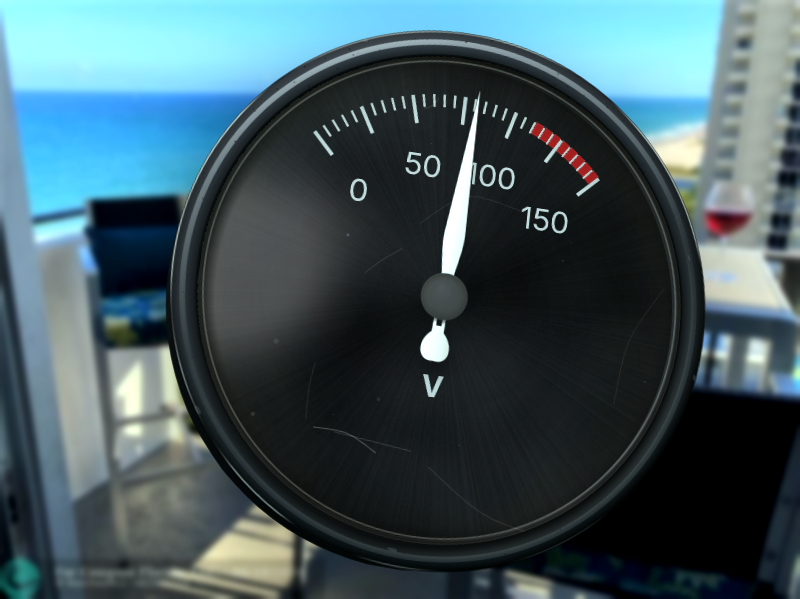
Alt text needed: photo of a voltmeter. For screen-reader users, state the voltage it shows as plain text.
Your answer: 80 V
